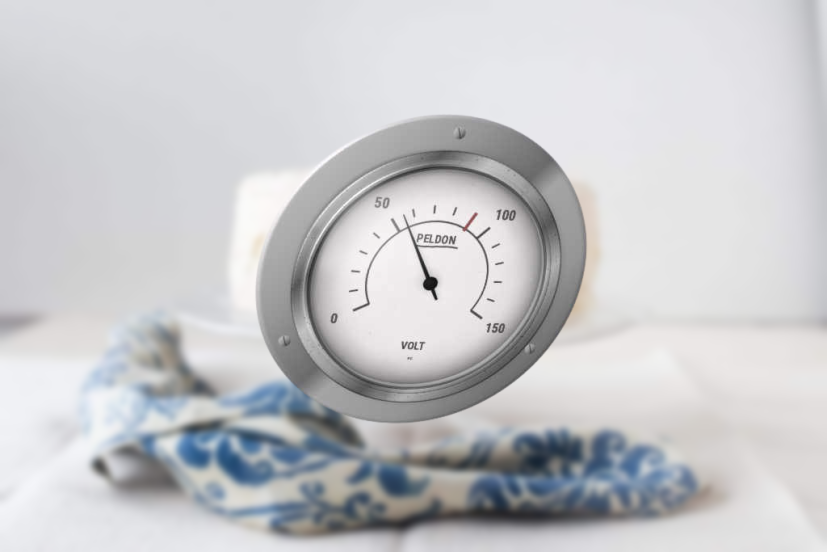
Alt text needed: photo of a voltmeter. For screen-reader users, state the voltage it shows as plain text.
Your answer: 55 V
